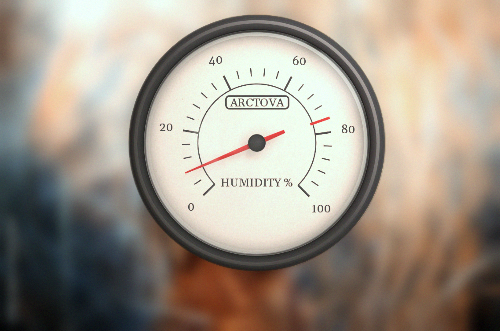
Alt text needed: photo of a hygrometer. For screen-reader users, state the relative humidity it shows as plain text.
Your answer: 8 %
